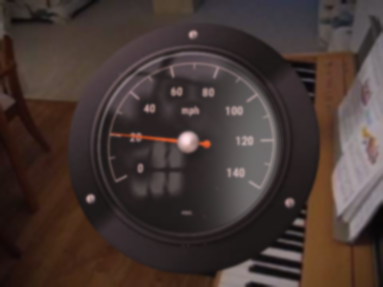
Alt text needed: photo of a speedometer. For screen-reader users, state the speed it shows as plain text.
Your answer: 20 mph
